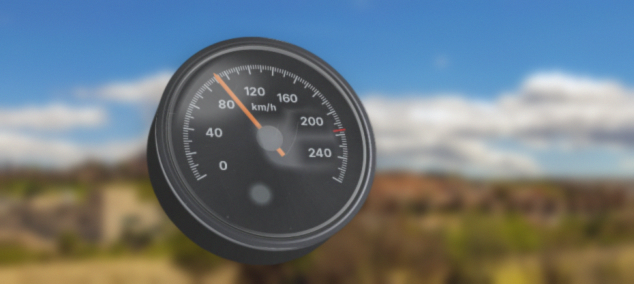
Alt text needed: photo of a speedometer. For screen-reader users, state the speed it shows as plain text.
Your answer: 90 km/h
